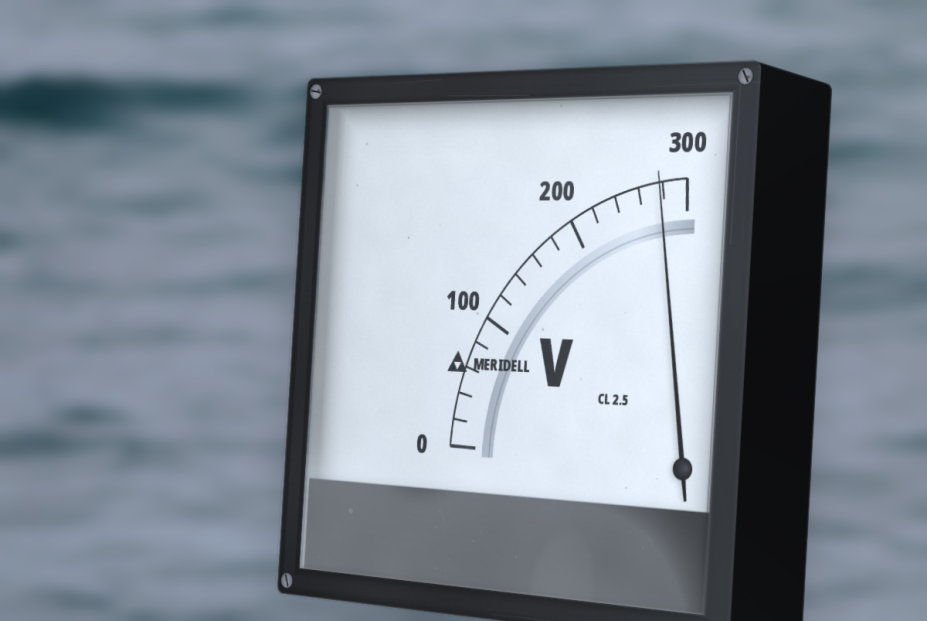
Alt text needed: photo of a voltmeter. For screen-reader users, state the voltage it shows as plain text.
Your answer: 280 V
